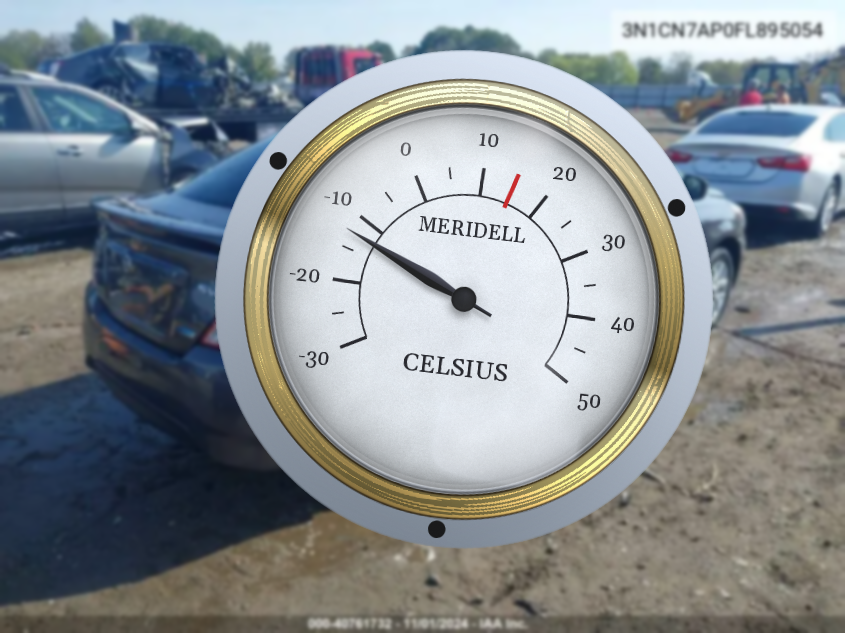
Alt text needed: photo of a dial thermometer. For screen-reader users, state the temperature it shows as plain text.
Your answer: -12.5 °C
